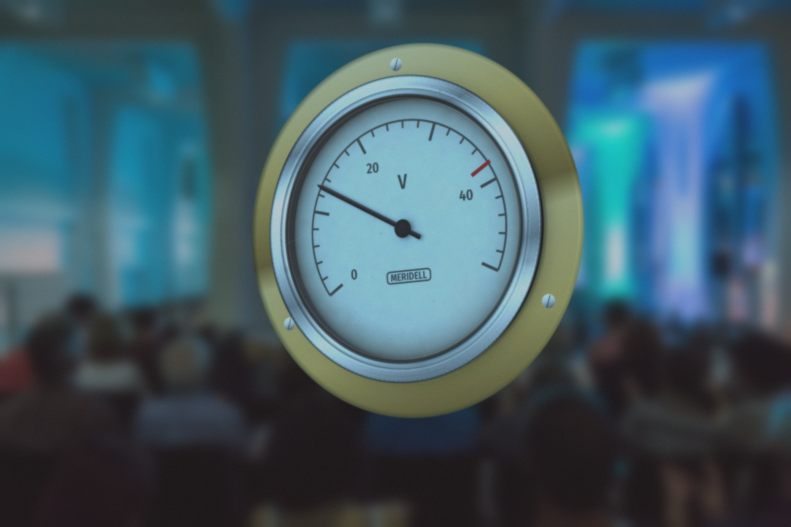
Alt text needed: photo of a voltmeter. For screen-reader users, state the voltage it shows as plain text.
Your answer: 13 V
